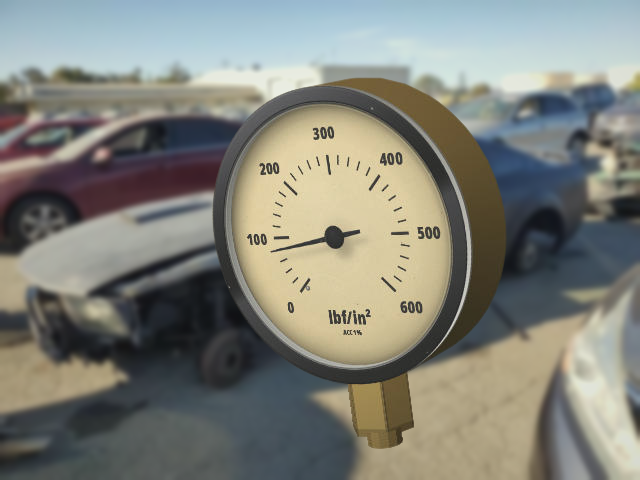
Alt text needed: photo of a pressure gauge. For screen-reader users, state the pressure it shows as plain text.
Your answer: 80 psi
